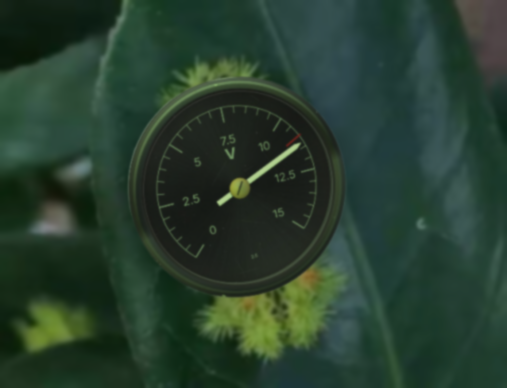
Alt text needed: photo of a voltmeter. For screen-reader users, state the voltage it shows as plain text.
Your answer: 11.25 V
